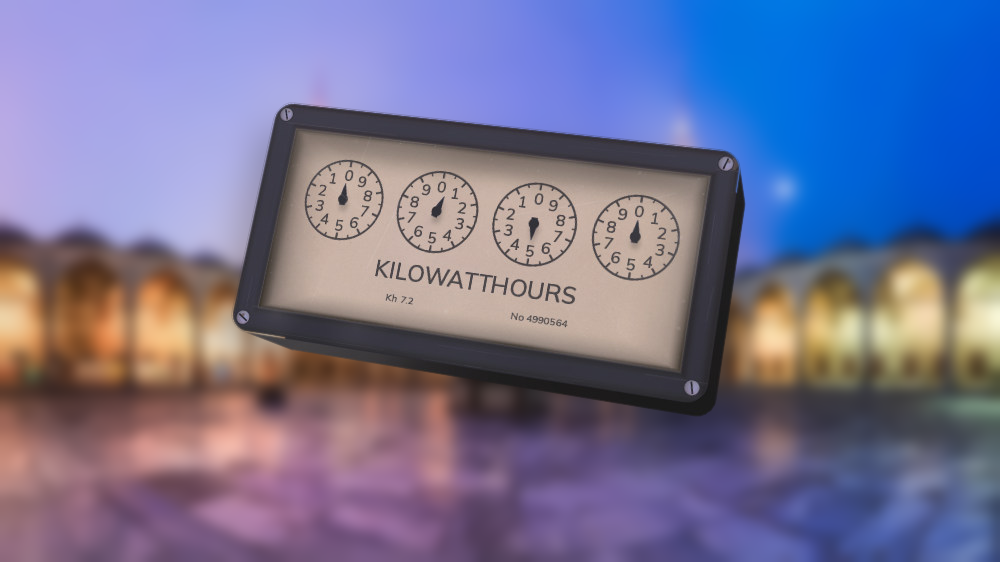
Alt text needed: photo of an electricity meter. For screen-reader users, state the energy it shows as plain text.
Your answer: 50 kWh
